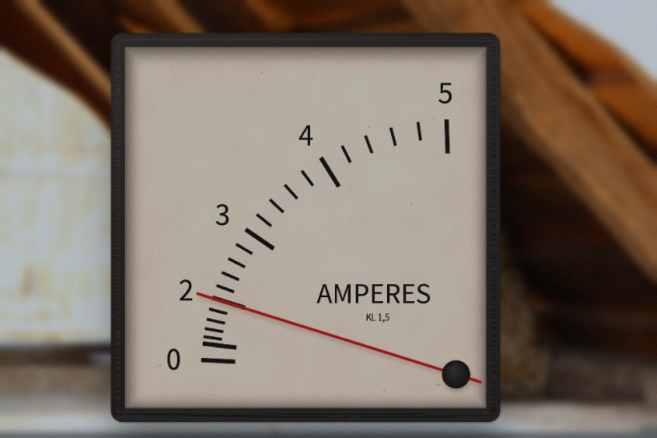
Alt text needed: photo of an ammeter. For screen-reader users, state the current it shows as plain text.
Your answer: 2 A
